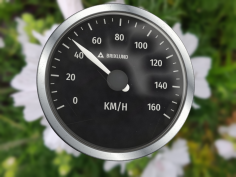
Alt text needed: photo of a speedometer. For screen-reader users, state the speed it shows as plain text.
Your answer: 45 km/h
